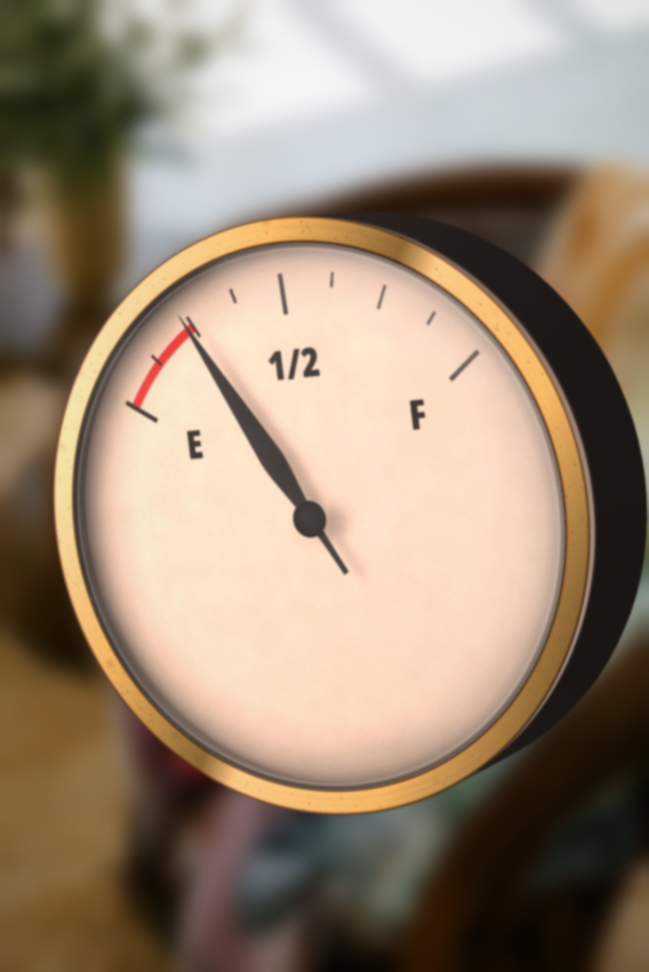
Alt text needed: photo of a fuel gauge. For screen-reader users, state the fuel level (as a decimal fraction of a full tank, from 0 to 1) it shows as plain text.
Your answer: 0.25
